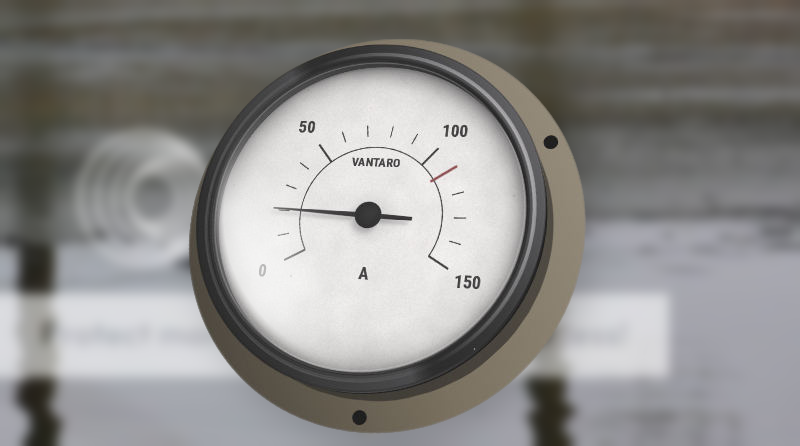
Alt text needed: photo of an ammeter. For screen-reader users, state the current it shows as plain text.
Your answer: 20 A
